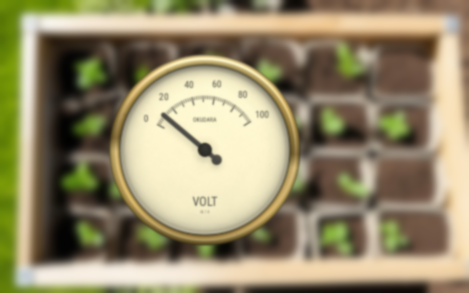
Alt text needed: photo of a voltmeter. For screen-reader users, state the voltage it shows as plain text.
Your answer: 10 V
